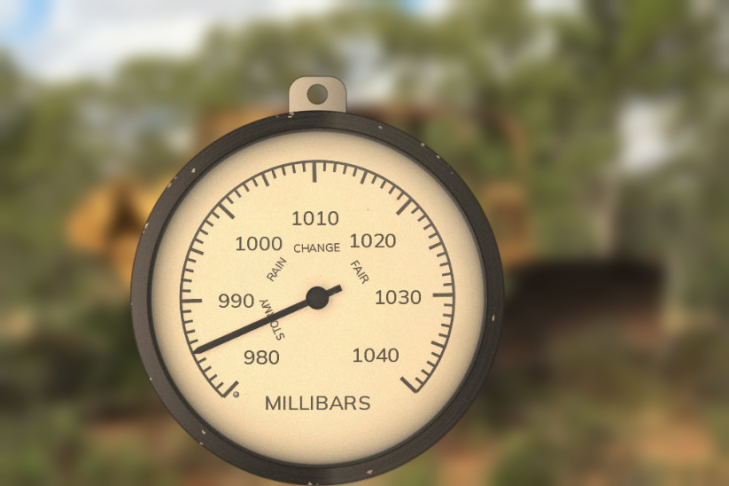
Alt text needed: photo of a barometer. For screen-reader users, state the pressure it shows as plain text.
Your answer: 985 mbar
